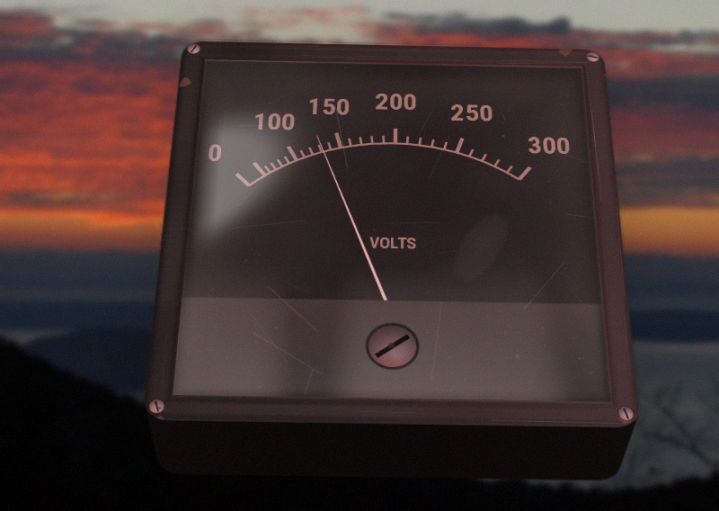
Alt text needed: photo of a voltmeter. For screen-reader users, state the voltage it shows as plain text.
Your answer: 130 V
